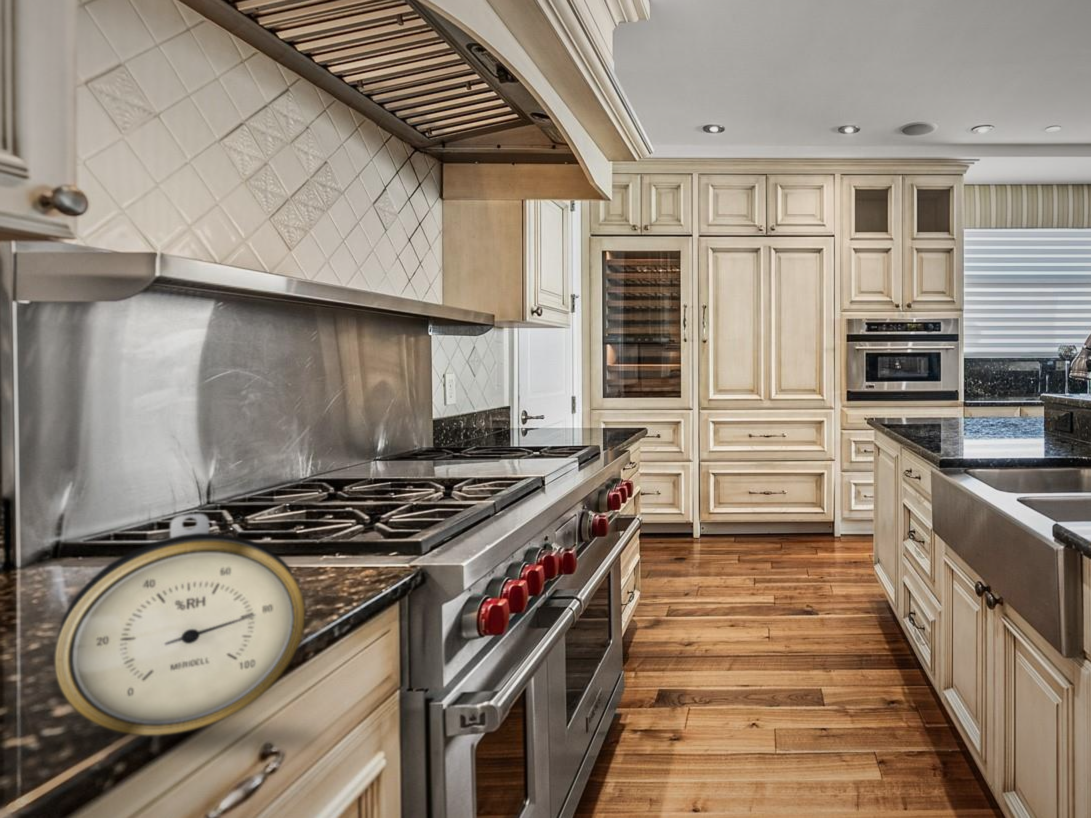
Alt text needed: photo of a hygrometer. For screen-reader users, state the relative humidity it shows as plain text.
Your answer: 80 %
